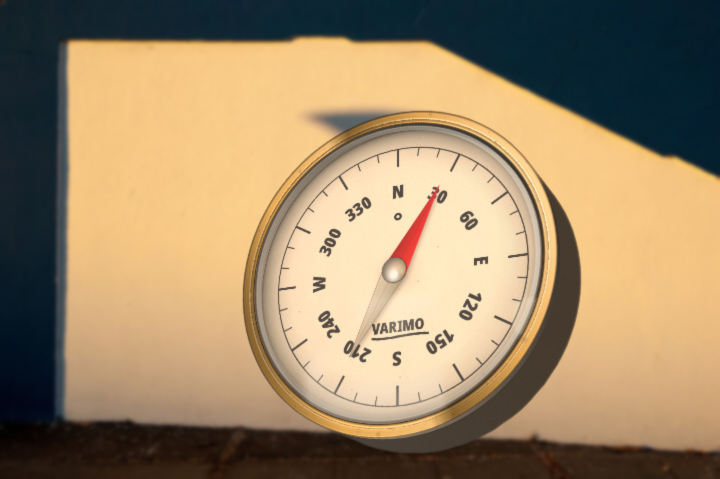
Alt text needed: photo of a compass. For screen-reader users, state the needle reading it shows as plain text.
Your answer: 30 °
